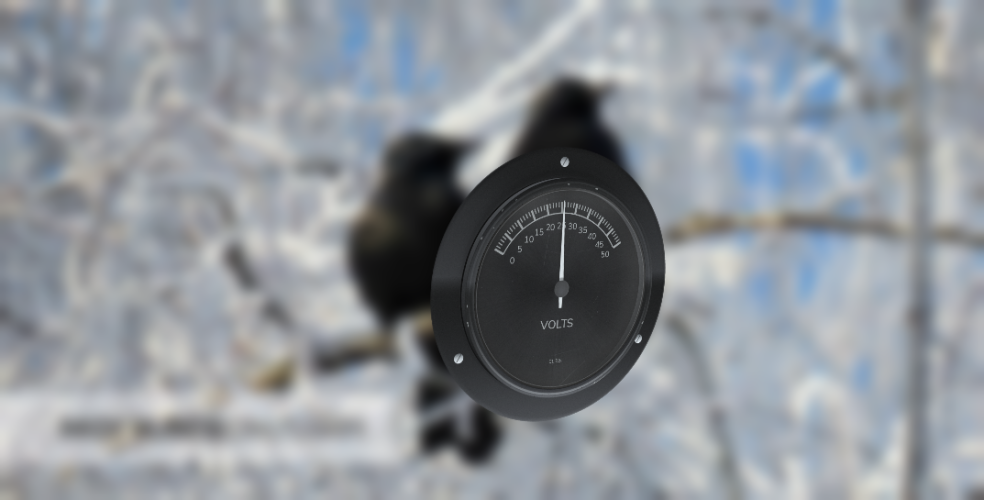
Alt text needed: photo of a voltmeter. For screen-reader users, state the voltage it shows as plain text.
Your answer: 25 V
